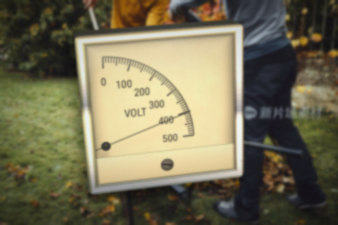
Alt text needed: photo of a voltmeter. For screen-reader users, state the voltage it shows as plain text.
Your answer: 400 V
